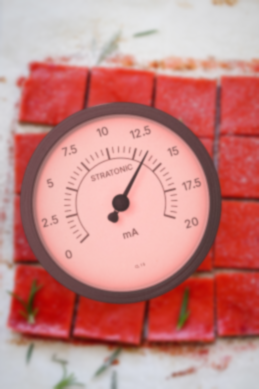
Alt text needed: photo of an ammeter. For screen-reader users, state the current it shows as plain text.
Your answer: 13.5 mA
